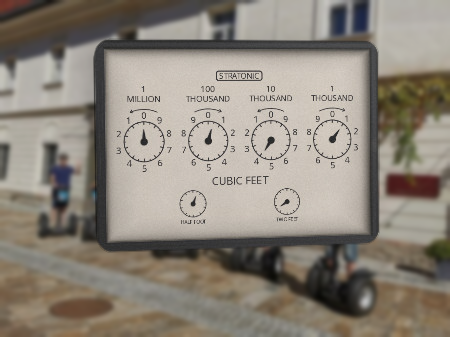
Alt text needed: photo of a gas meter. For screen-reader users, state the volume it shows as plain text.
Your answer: 4100 ft³
